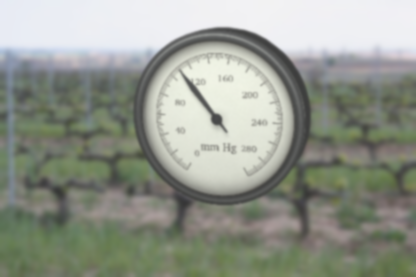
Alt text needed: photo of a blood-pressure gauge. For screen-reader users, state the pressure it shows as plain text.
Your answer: 110 mmHg
